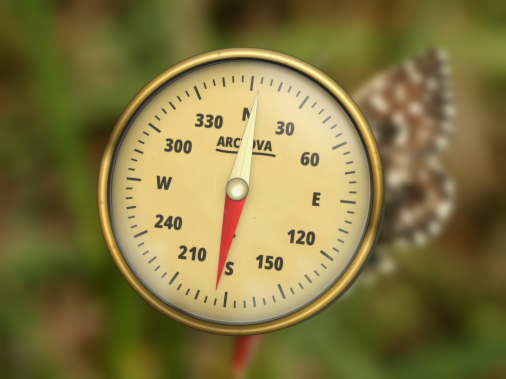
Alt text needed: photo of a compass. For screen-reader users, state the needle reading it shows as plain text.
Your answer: 185 °
